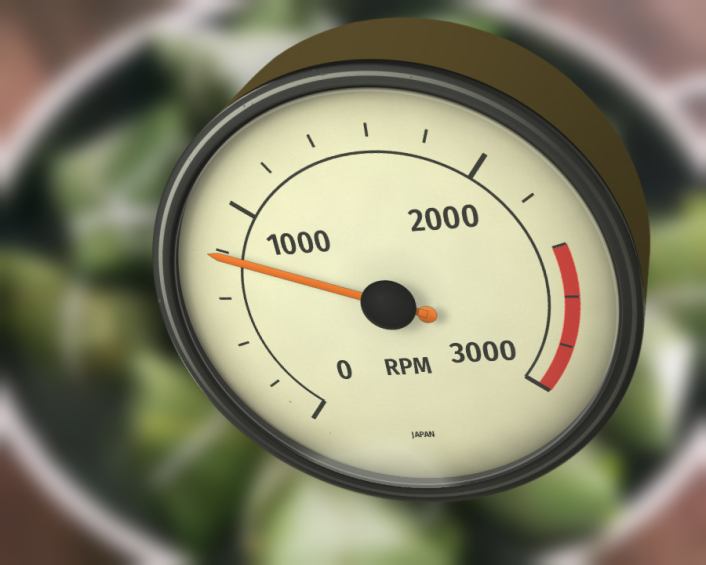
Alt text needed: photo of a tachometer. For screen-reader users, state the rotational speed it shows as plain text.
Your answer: 800 rpm
